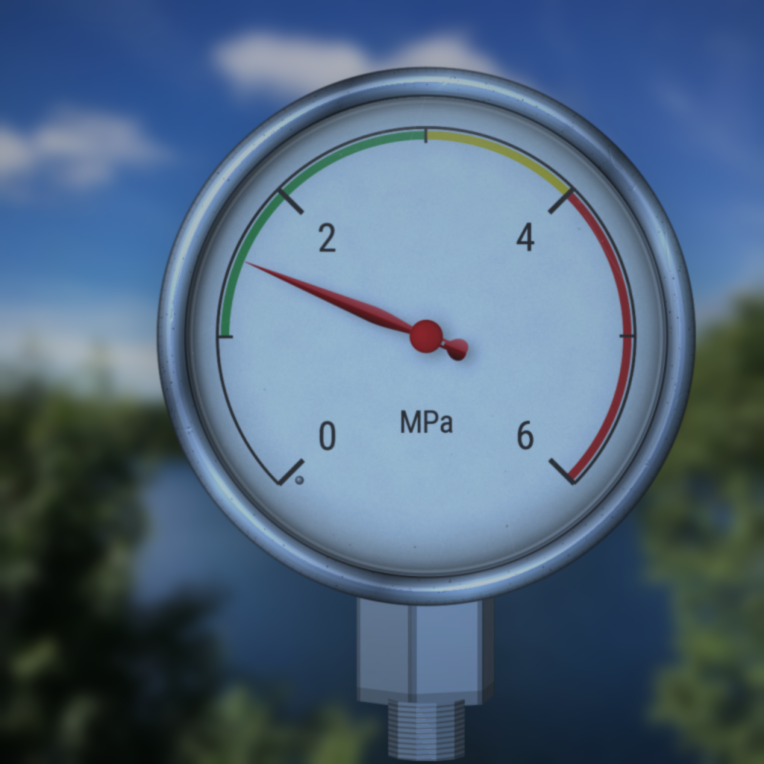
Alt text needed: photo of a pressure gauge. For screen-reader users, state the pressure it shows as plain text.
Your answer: 1.5 MPa
